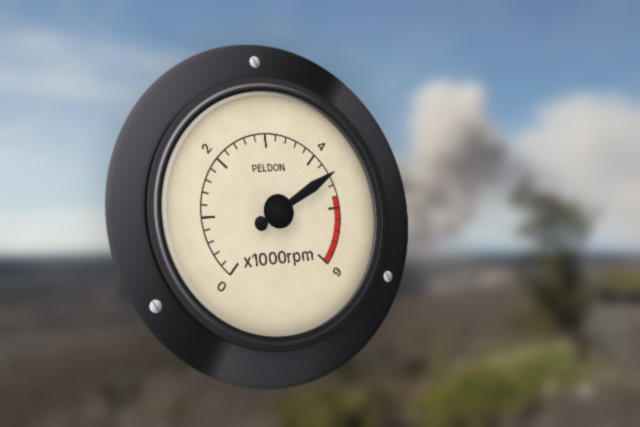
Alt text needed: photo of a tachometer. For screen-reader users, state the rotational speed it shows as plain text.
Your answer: 4400 rpm
